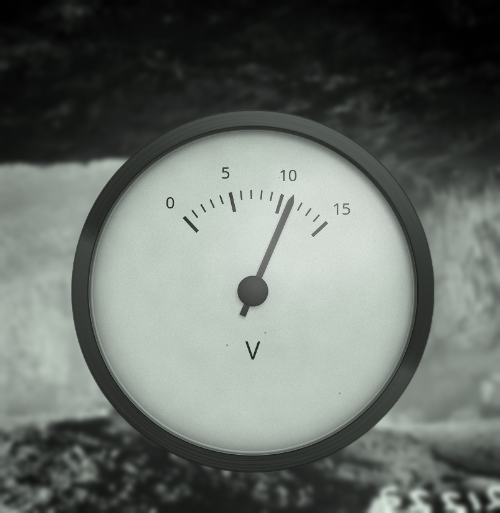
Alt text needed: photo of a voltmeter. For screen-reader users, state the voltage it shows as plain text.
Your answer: 11 V
